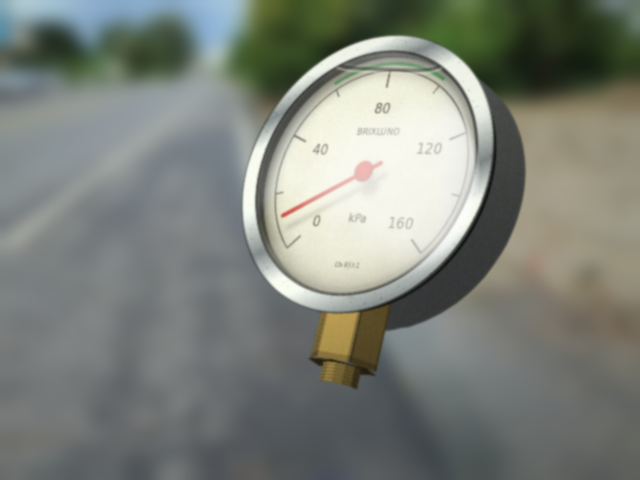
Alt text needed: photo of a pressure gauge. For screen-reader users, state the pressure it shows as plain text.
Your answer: 10 kPa
